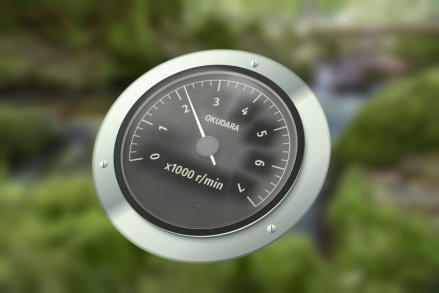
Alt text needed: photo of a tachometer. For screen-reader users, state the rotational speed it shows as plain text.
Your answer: 2200 rpm
